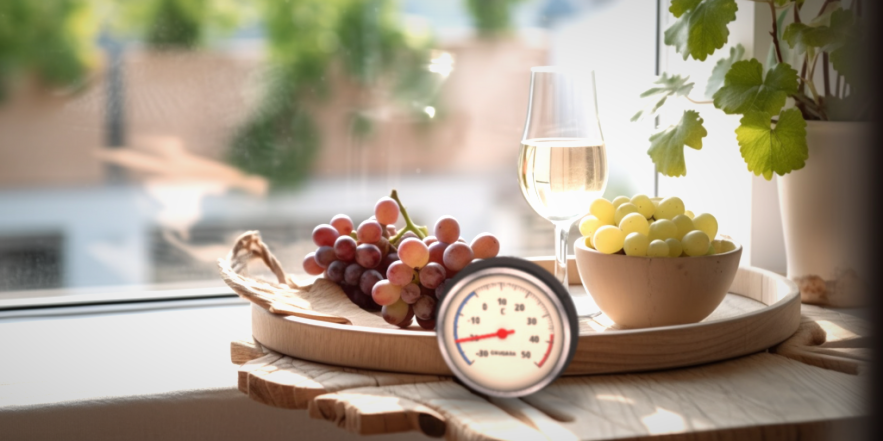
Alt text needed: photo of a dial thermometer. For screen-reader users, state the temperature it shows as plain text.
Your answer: -20 °C
